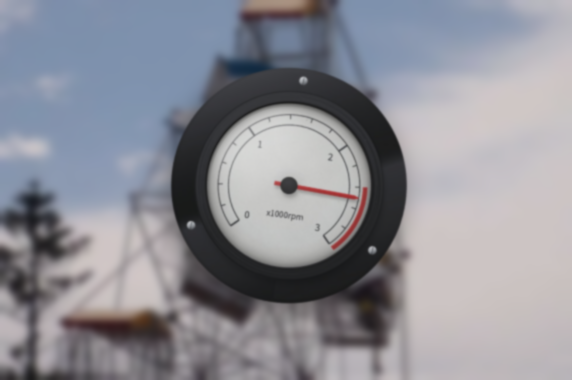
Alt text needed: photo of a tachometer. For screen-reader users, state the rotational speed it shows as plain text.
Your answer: 2500 rpm
